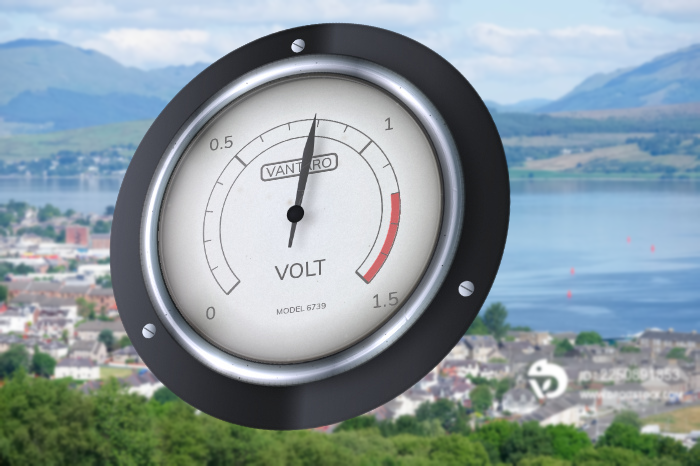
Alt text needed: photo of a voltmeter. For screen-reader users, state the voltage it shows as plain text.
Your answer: 0.8 V
